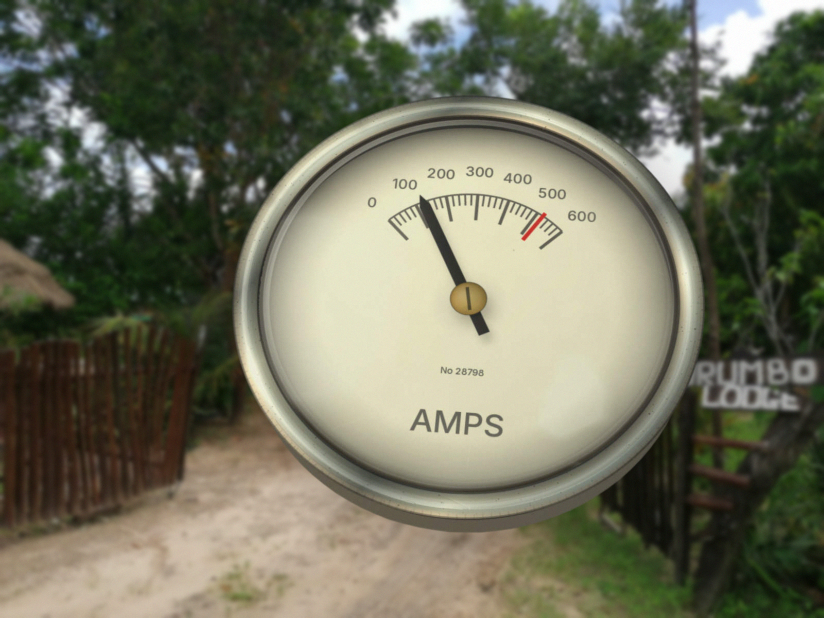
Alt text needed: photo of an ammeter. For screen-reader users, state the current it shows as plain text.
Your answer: 120 A
